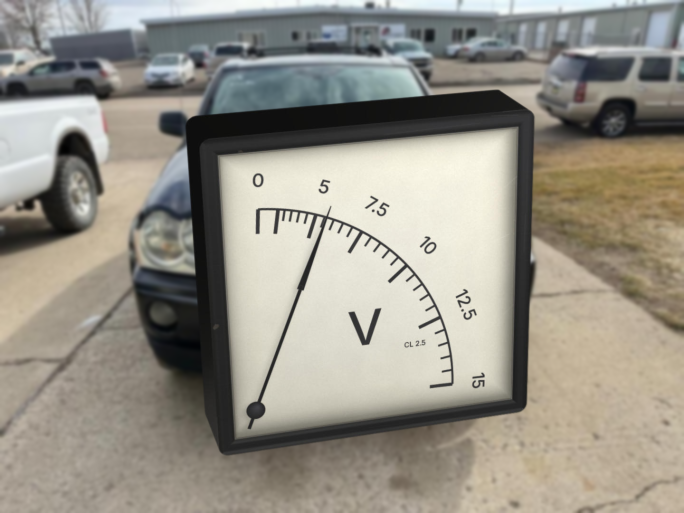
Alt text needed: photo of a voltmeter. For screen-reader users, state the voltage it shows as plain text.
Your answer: 5.5 V
